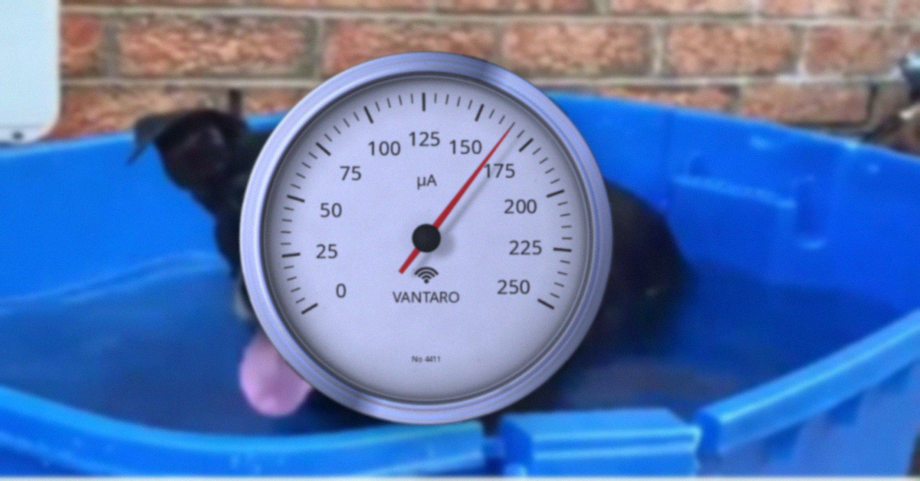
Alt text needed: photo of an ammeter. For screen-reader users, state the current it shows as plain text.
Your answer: 165 µA
